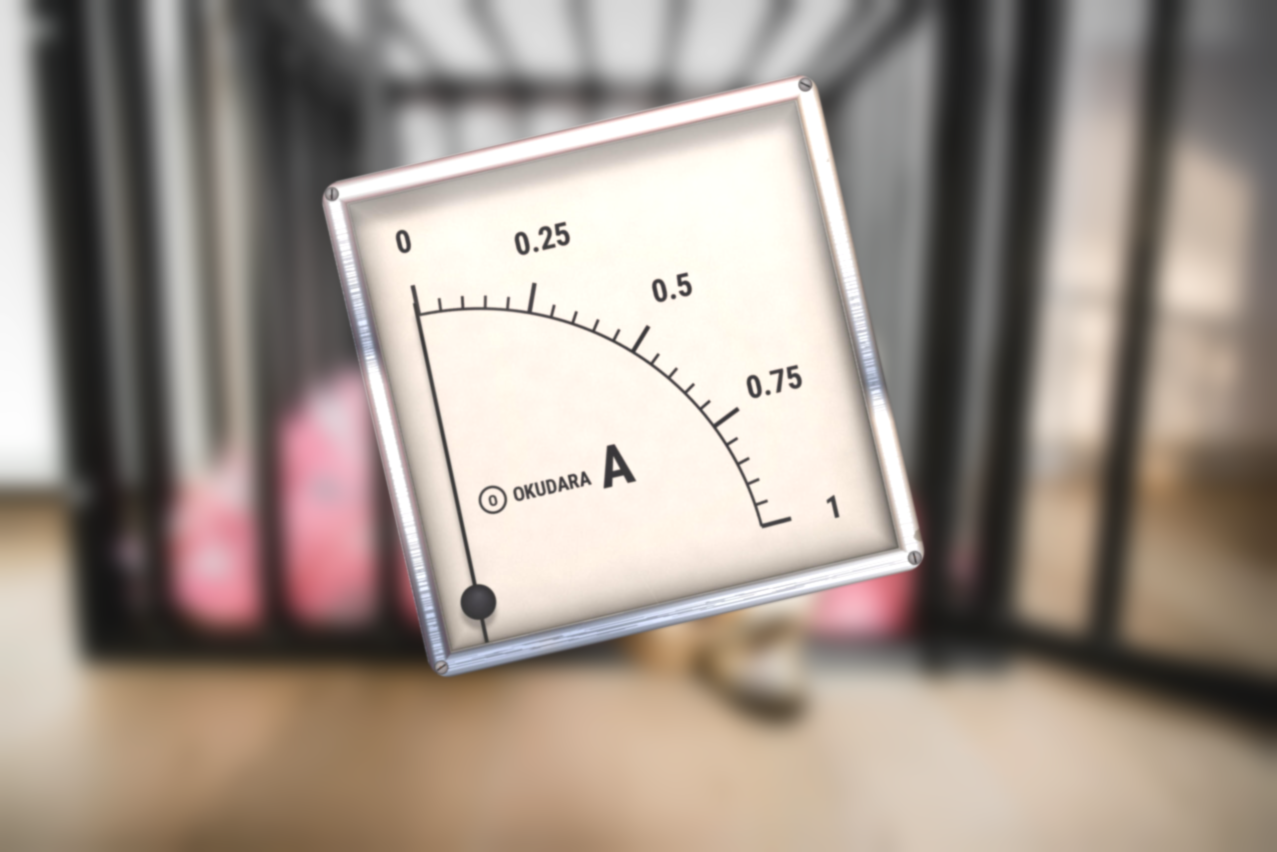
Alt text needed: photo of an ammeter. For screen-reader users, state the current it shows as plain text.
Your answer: 0 A
